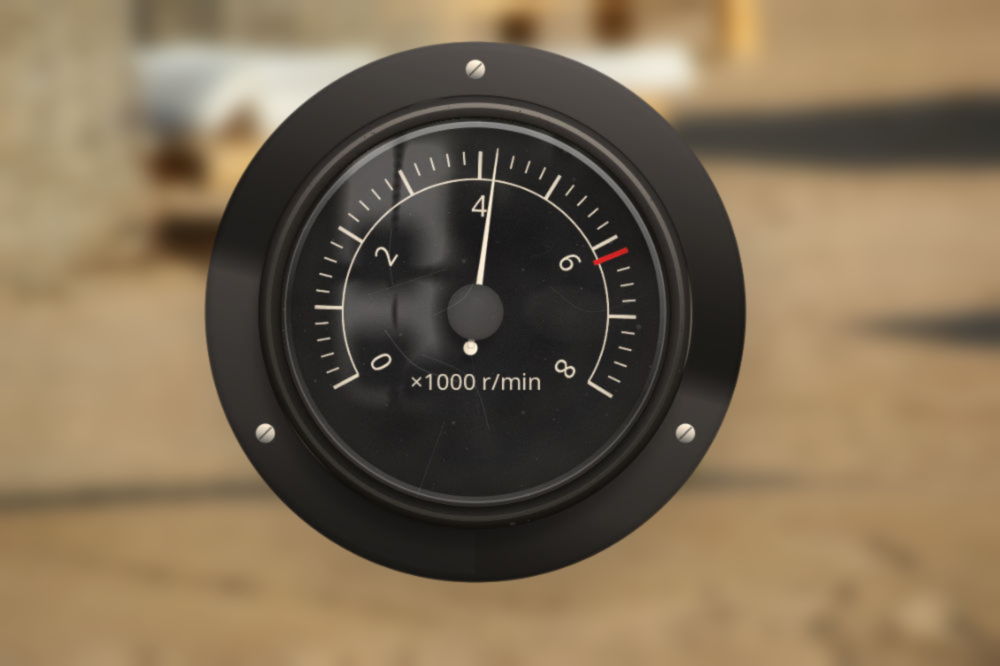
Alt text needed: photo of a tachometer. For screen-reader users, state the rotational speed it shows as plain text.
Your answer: 4200 rpm
